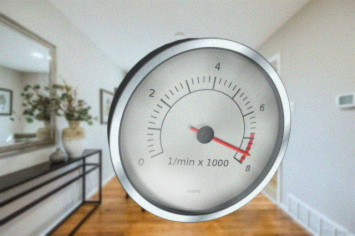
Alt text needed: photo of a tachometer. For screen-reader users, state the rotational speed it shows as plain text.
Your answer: 7600 rpm
